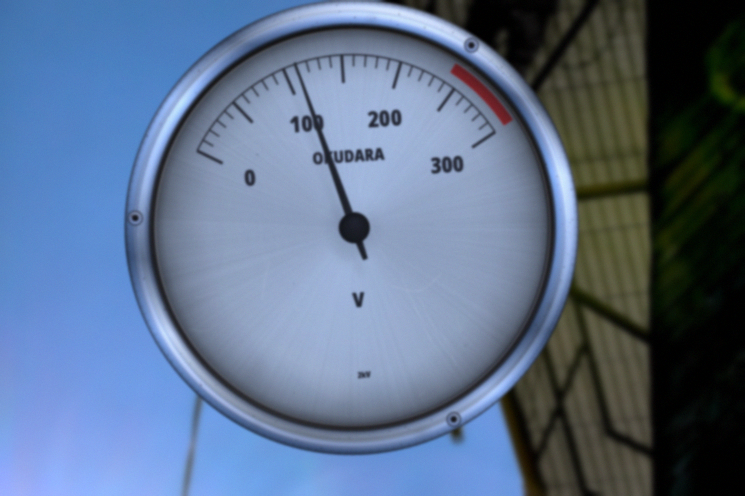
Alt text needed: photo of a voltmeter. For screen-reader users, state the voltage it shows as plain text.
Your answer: 110 V
